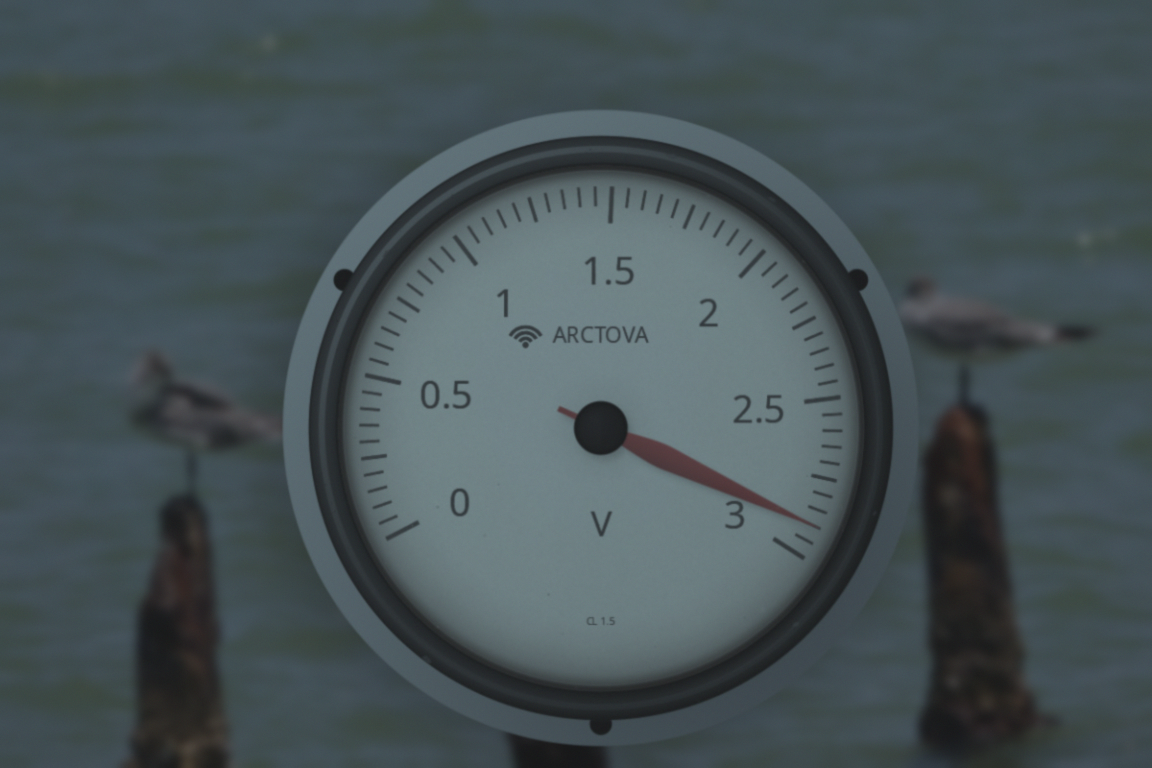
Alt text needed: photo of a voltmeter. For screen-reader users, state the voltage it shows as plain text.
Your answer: 2.9 V
